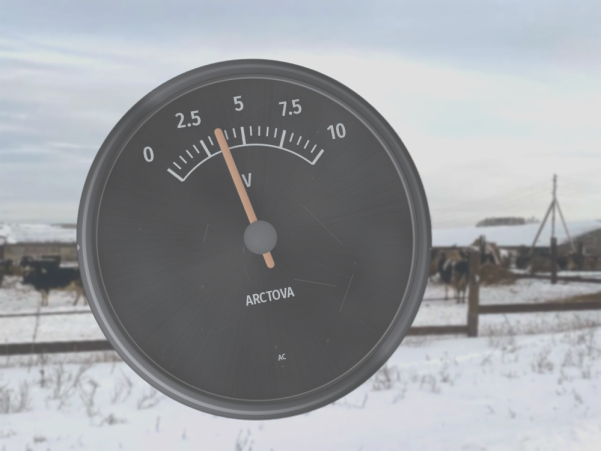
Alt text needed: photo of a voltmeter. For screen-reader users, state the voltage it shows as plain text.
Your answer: 3.5 V
